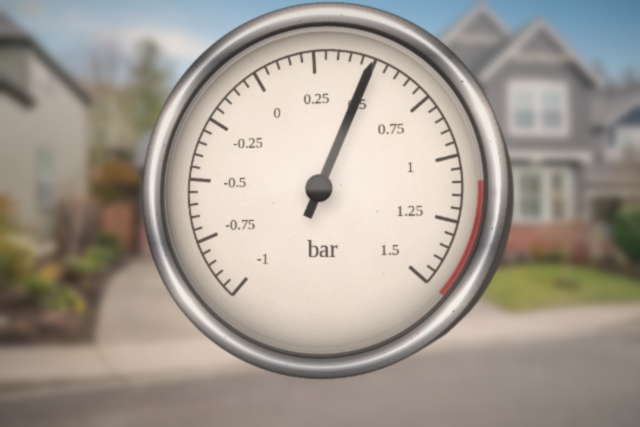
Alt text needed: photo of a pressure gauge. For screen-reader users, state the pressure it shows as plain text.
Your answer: 0.5 bar
